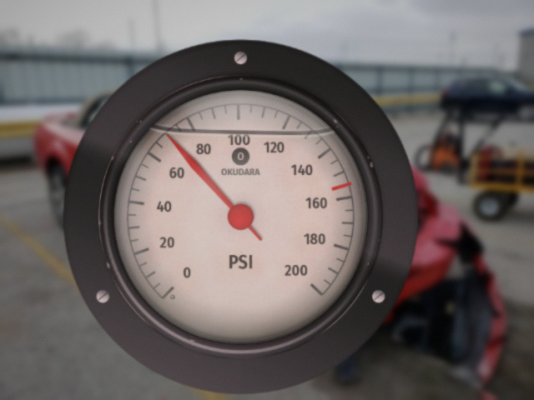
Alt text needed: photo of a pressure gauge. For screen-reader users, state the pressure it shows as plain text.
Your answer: 70 psi
